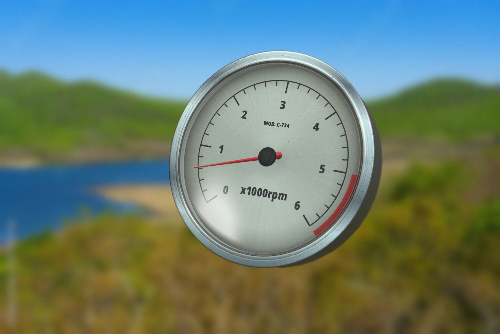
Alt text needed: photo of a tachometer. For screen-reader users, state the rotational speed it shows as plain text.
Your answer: 600 rpm
